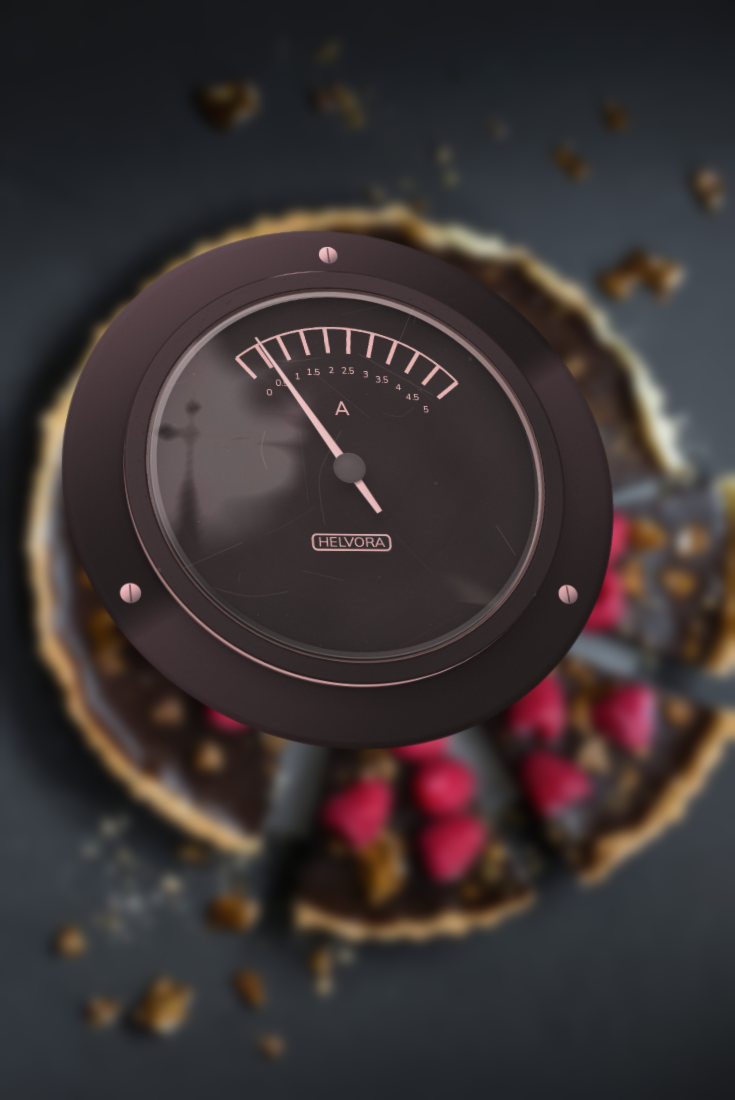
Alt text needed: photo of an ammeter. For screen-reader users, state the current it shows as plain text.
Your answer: 0.5 A
